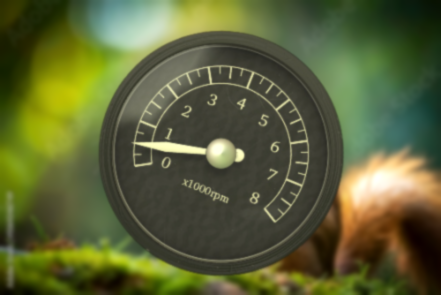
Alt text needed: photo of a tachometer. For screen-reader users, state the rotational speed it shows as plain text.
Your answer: 500 rpm
